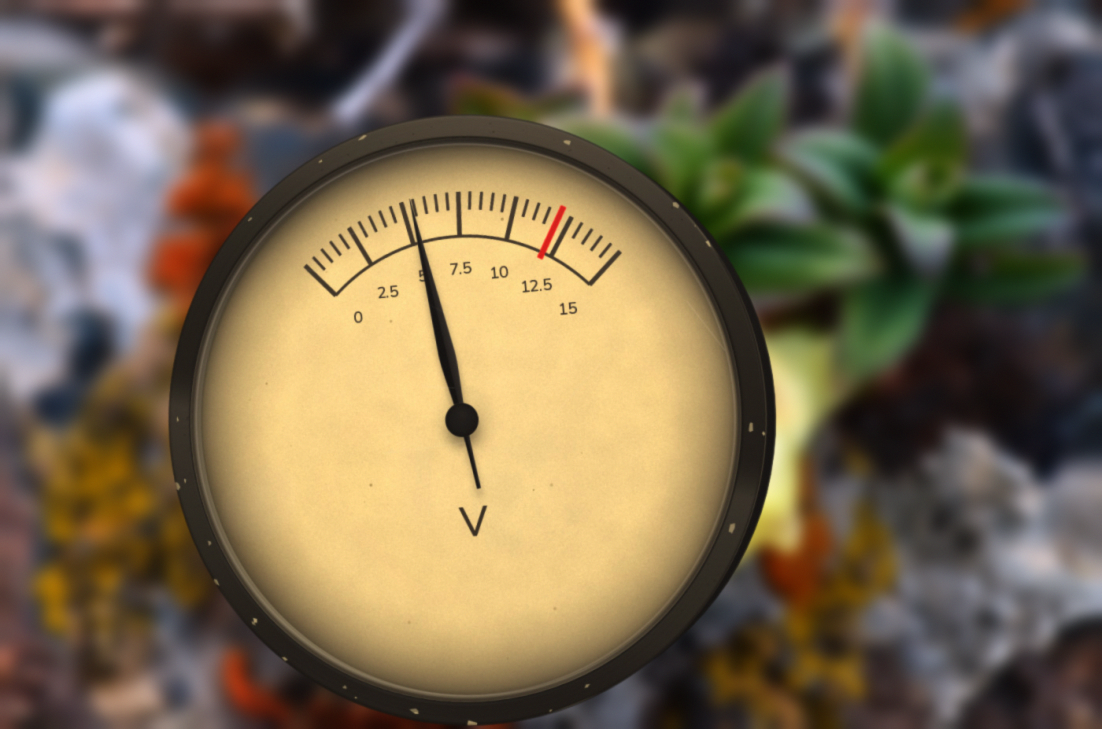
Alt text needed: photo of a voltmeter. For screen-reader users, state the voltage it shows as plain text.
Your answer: 5.5 V
